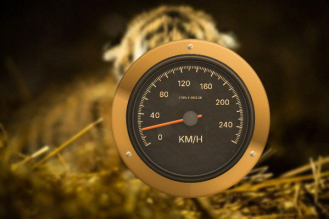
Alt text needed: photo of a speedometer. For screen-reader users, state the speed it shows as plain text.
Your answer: 20 km/h
